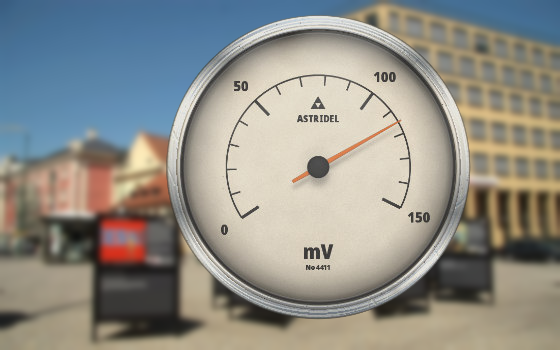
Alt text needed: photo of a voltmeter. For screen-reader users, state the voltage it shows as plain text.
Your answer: 115 mV
